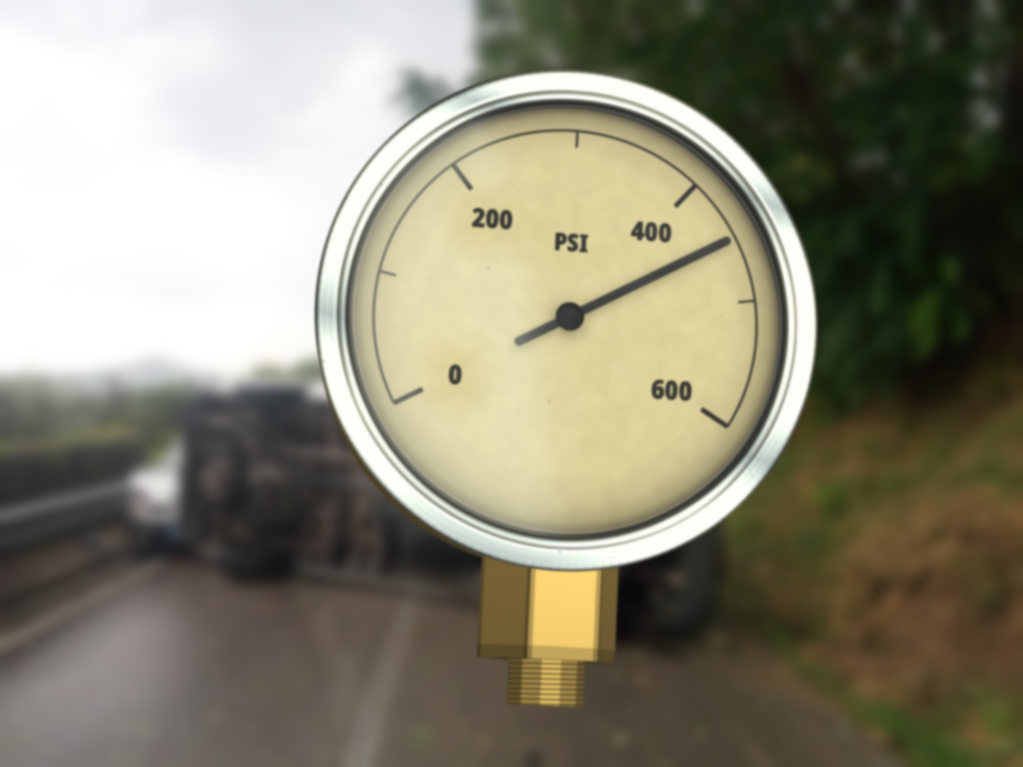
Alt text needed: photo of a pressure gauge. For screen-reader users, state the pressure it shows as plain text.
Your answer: 450 psi
